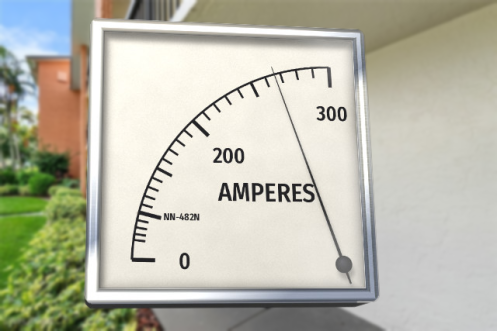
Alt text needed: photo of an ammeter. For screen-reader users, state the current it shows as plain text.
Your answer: 265 A
